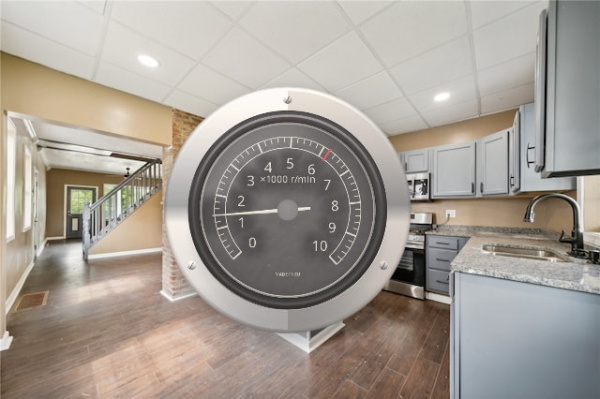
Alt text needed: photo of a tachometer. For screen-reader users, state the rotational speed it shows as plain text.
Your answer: 1400 rpm
